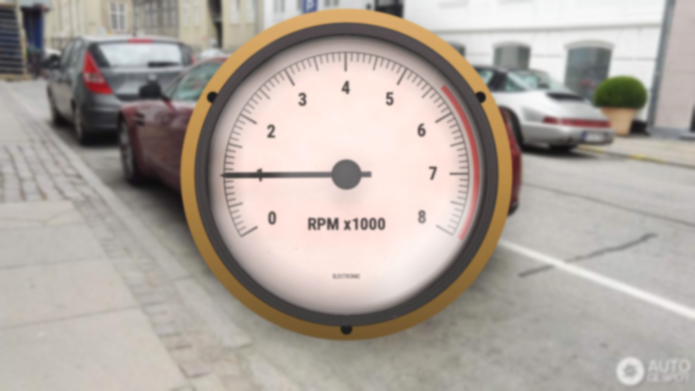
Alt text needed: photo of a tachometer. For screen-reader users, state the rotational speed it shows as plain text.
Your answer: 1000 rpm
